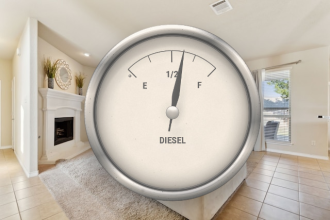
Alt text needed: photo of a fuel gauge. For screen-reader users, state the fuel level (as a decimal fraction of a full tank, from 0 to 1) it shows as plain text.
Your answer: 0.625
